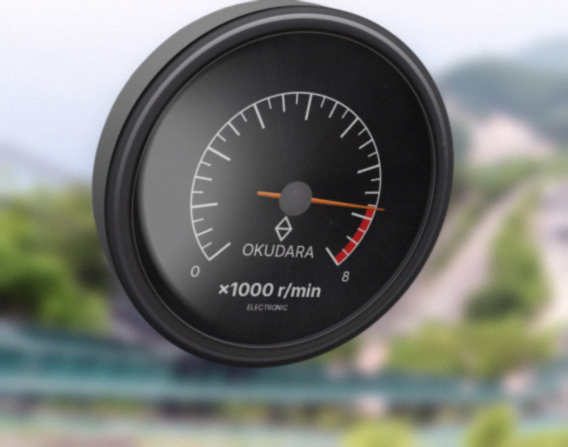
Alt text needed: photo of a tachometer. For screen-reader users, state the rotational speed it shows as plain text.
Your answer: 6750 rpm
